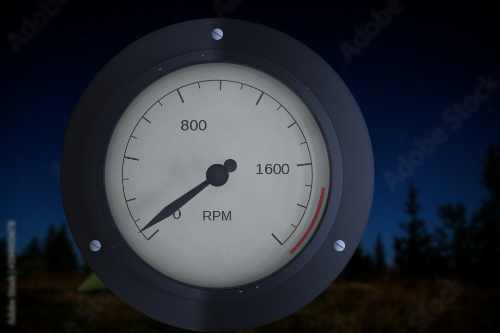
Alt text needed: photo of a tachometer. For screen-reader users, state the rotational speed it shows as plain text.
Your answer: 50 rpm
